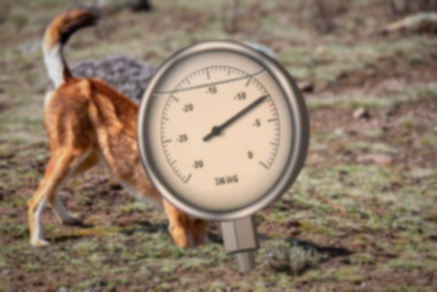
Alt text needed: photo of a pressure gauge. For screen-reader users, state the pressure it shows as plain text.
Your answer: -7.5 inHg
